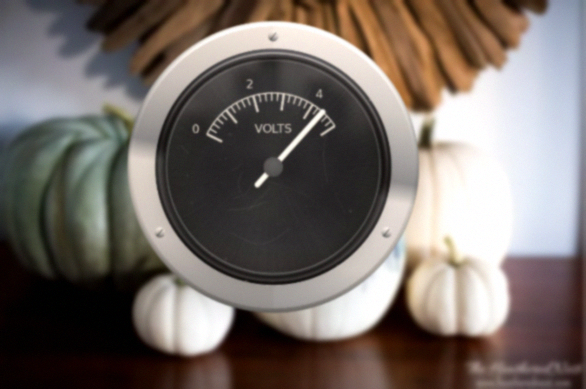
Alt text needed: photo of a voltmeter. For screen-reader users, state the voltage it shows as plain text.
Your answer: 4.4 V
